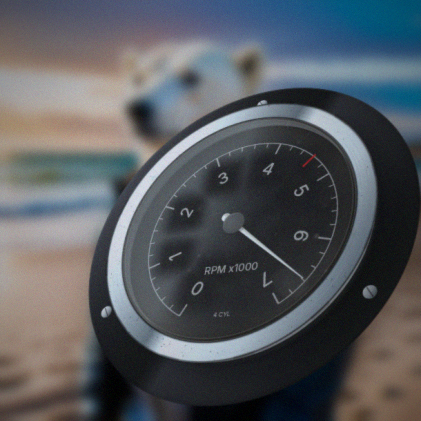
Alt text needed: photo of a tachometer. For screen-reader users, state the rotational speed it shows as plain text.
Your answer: 6600 rpm
